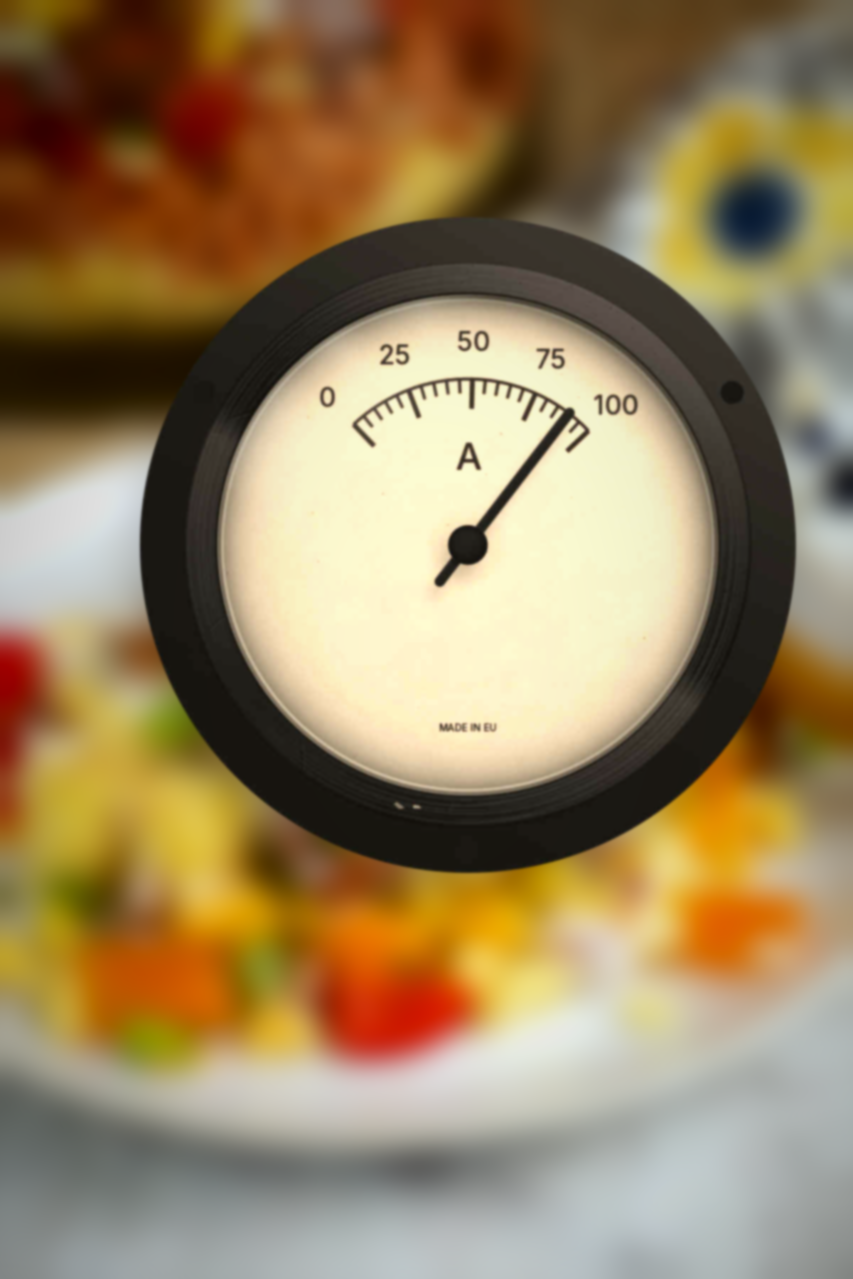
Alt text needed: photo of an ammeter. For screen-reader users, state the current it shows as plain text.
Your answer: 90 A
